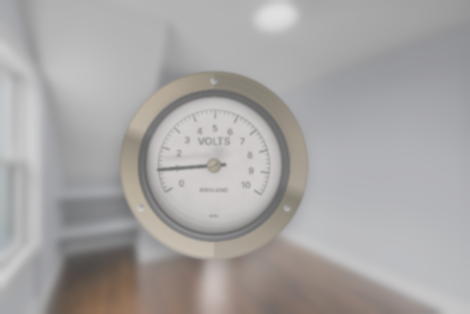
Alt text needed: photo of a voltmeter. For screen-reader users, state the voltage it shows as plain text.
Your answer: 1 V
